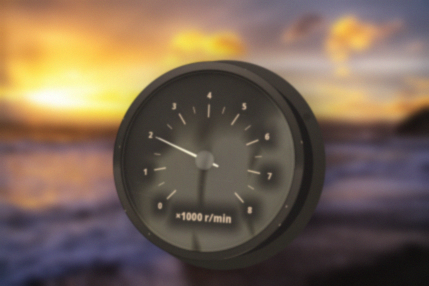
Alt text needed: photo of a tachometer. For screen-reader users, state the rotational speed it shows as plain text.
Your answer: 2000 rpm
